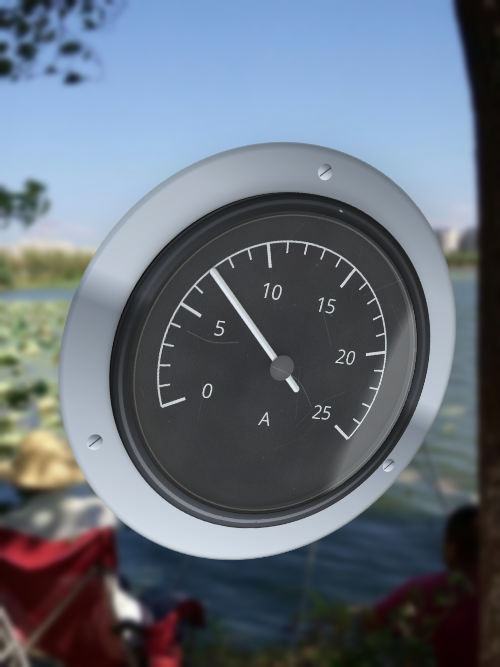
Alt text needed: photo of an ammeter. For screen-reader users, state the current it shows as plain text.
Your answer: 7 A
